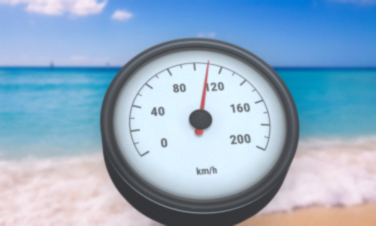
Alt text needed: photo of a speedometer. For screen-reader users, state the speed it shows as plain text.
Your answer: 110 km/h
